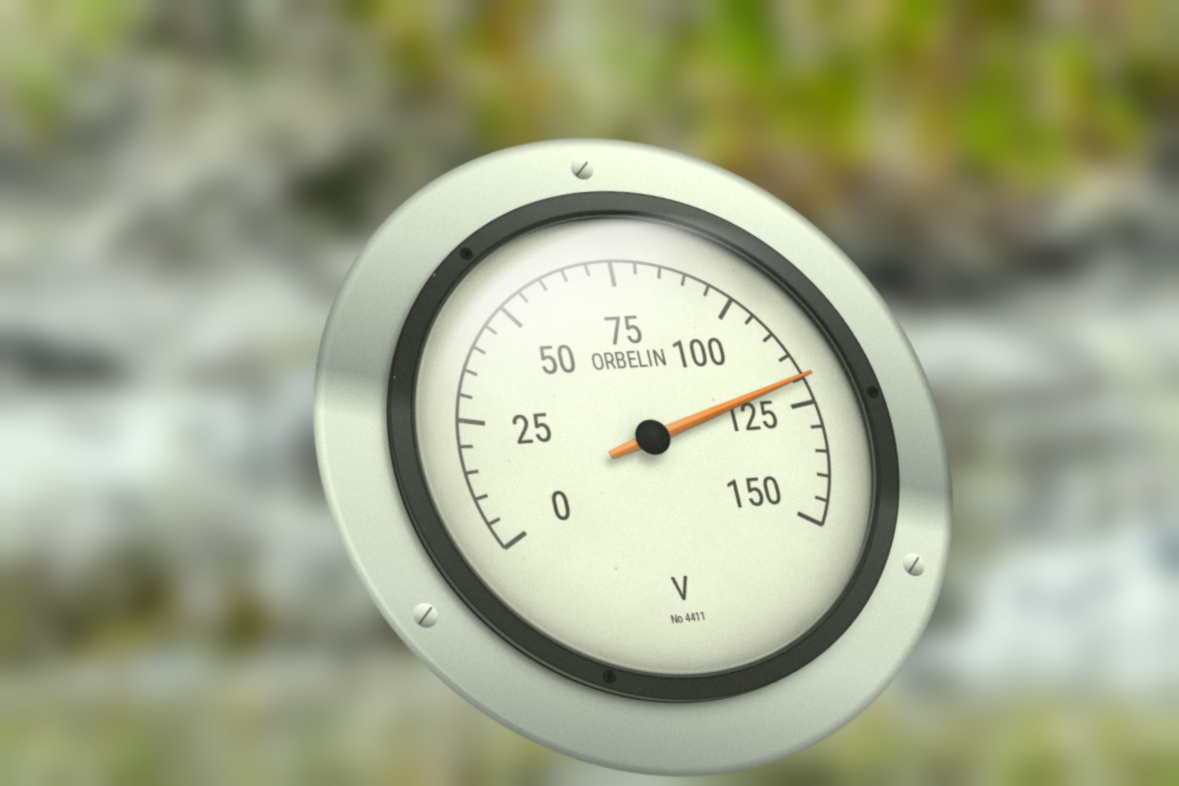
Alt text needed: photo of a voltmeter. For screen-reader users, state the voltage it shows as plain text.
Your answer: 120 V
